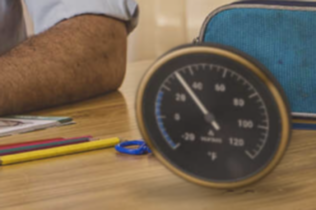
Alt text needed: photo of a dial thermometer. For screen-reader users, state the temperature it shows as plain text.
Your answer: 32 °F
